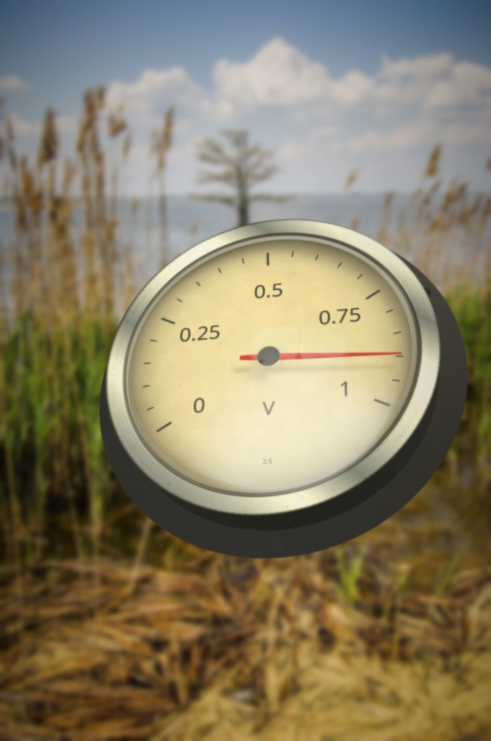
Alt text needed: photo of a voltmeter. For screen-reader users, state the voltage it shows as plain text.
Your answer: 0.9 V
